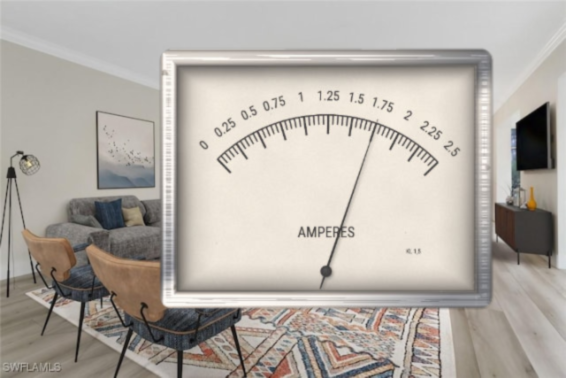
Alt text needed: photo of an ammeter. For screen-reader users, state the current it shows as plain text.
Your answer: 1.75 A
